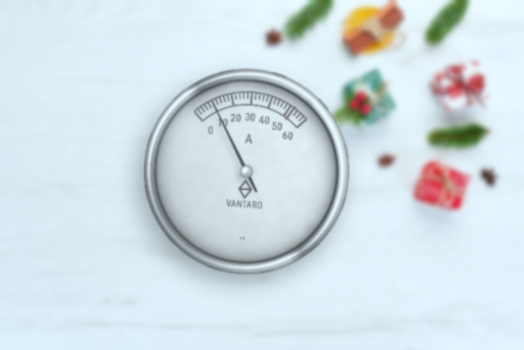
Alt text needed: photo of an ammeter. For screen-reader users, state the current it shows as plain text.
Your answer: 10 A
